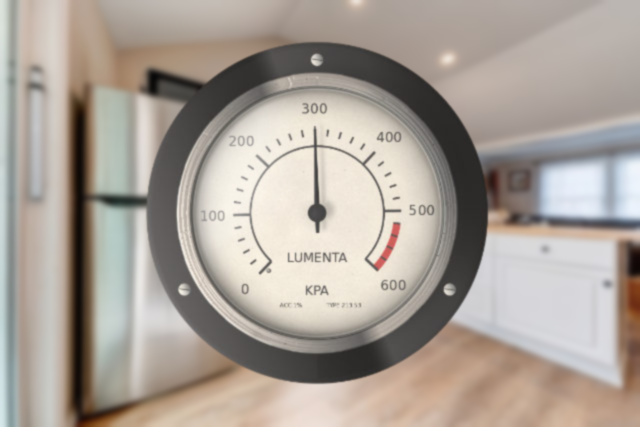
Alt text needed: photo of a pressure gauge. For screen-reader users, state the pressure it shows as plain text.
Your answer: 300 kPa
